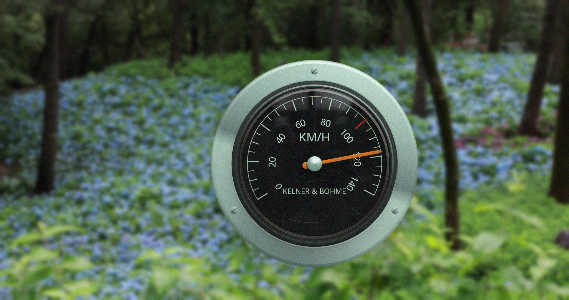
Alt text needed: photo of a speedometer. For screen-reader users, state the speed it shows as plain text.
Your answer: 117.5 km/h
